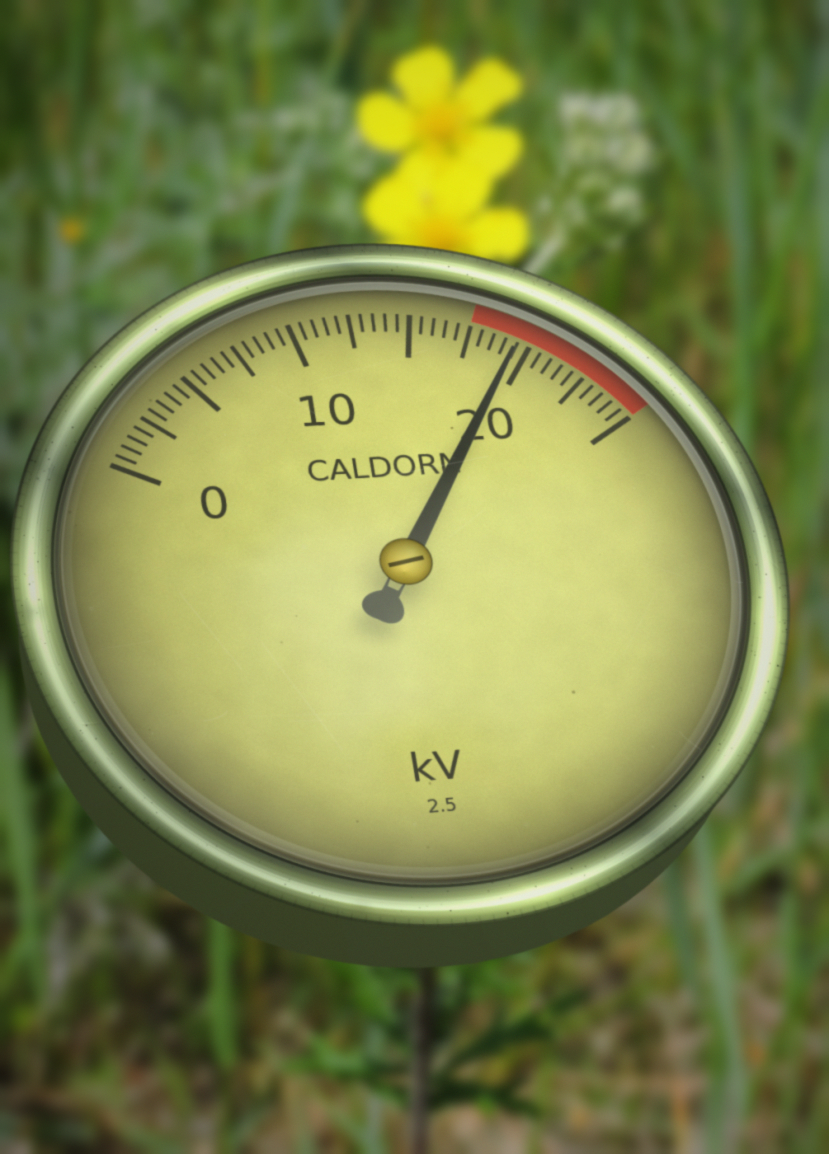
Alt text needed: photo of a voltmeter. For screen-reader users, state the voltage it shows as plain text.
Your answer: 19.5 kV
